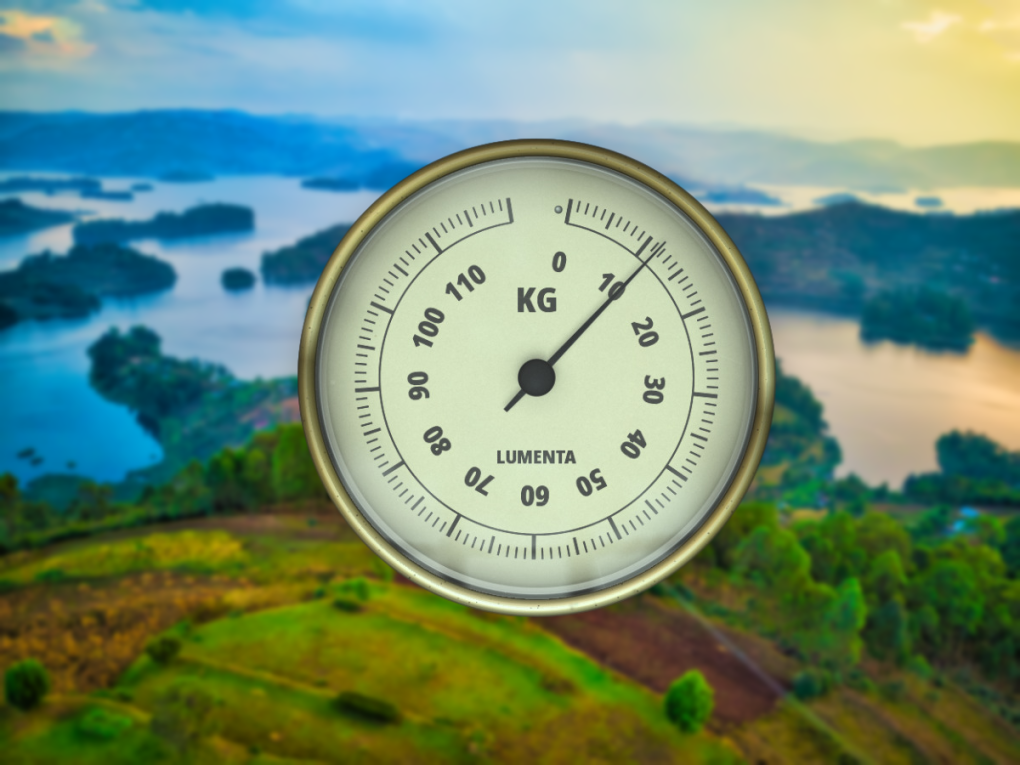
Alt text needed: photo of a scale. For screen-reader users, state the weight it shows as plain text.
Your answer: 11.5 kg
